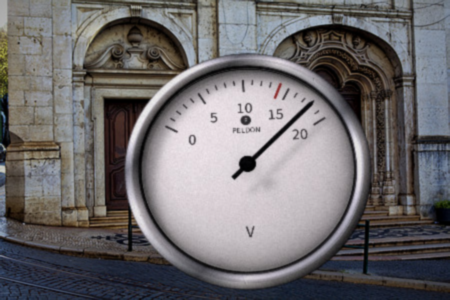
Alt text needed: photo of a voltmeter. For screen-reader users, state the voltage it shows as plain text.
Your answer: 18 V
